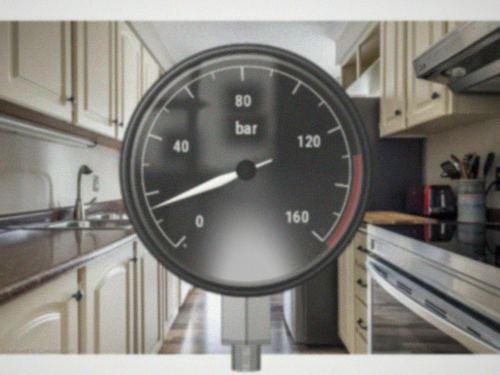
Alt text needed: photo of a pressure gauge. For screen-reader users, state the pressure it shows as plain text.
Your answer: 15 bar
